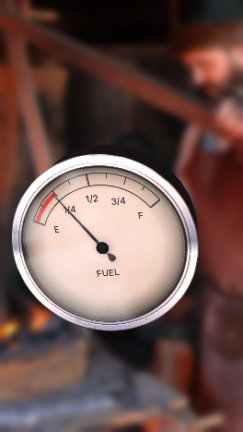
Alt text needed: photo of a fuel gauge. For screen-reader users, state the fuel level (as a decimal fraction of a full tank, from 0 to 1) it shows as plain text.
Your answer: 0.25
